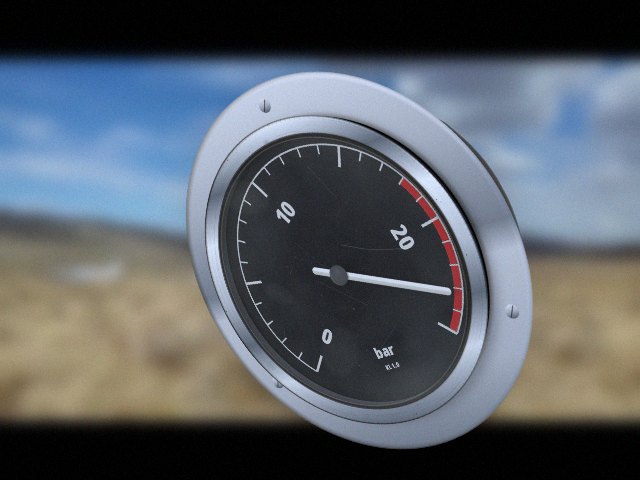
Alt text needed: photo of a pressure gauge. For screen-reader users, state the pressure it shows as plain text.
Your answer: 23 bar
